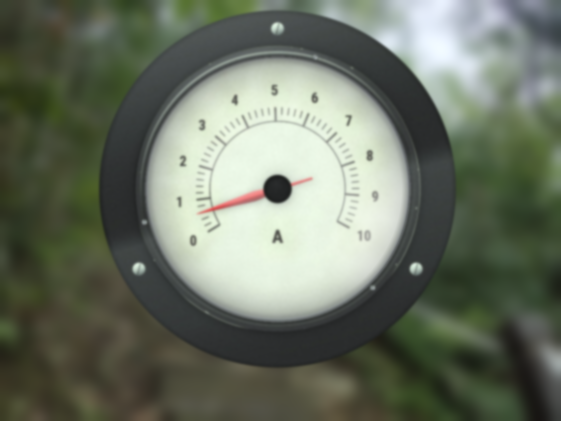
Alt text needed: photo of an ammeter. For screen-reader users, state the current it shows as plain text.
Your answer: 0.6 A
